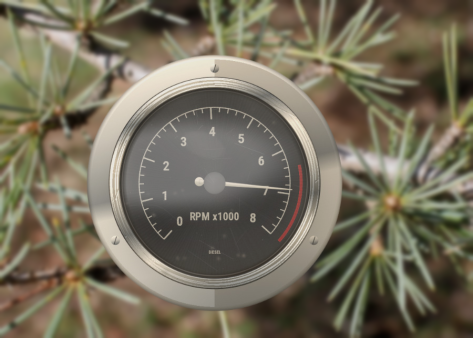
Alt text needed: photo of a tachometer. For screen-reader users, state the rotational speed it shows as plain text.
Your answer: 6900 rpm
